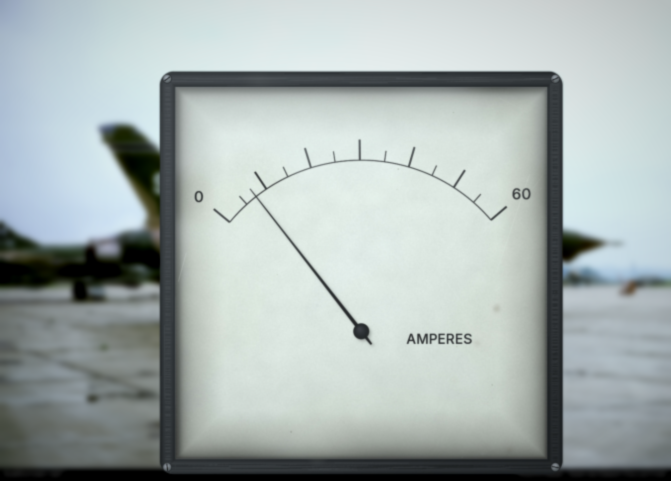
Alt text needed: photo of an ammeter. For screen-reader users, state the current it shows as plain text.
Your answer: 7.5 A
